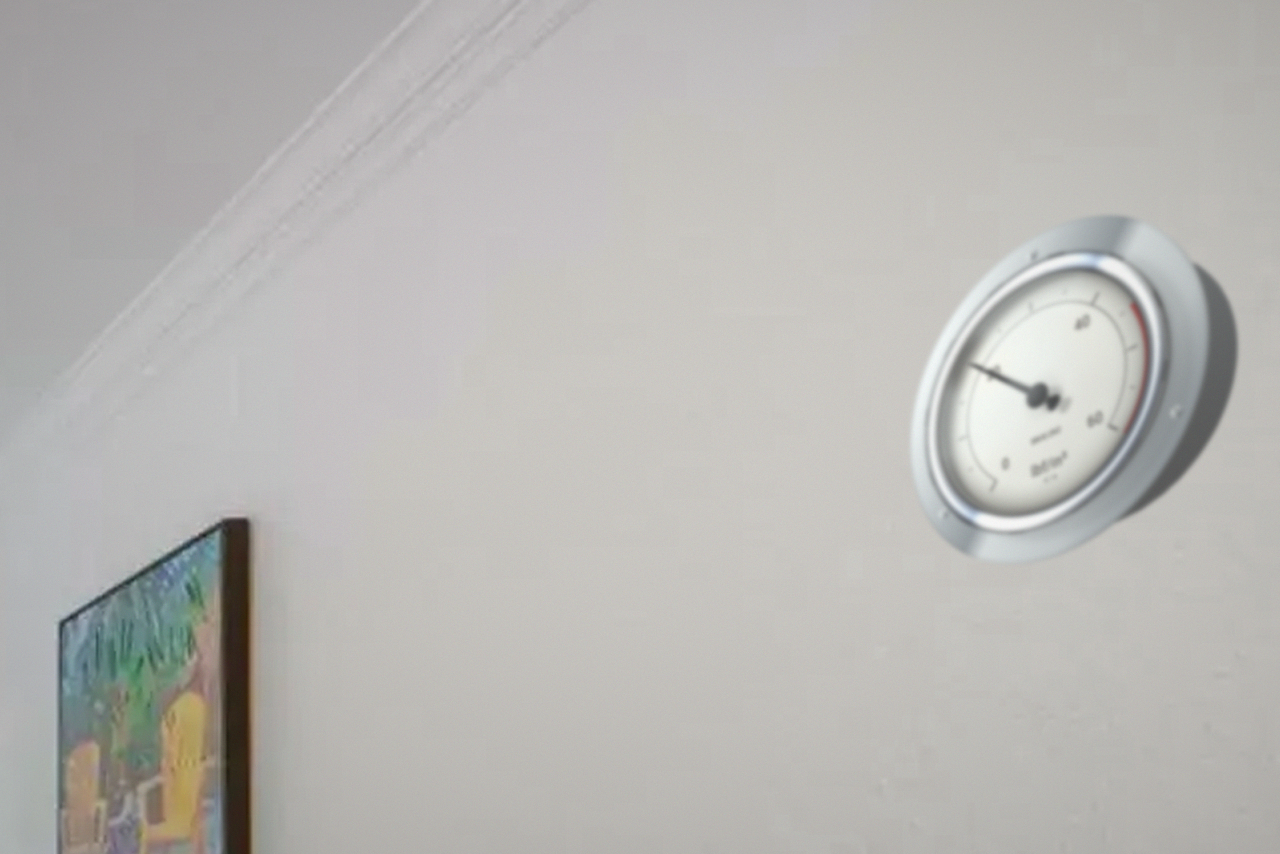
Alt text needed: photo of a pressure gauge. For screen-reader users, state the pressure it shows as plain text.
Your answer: 20 psi
